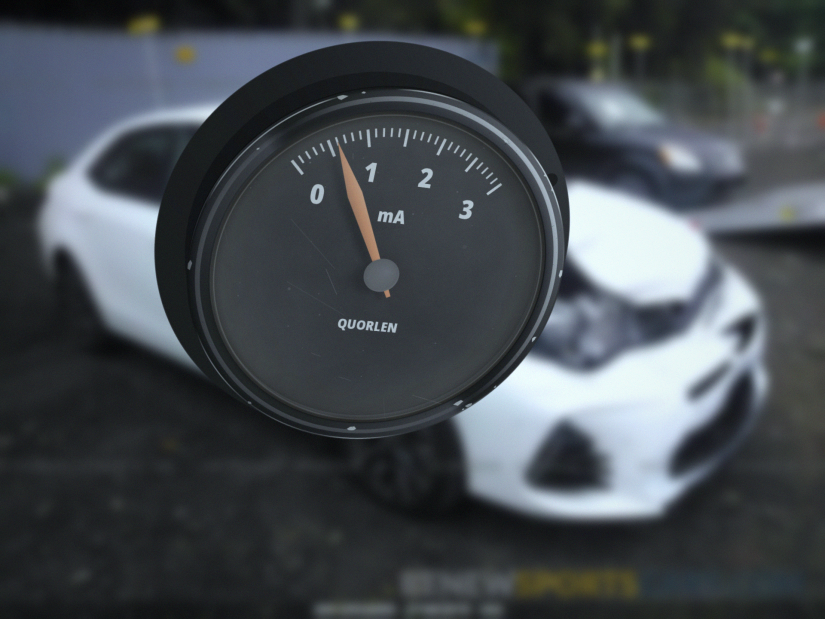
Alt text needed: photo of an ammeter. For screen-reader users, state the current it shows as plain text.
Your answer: 0.6 mA
